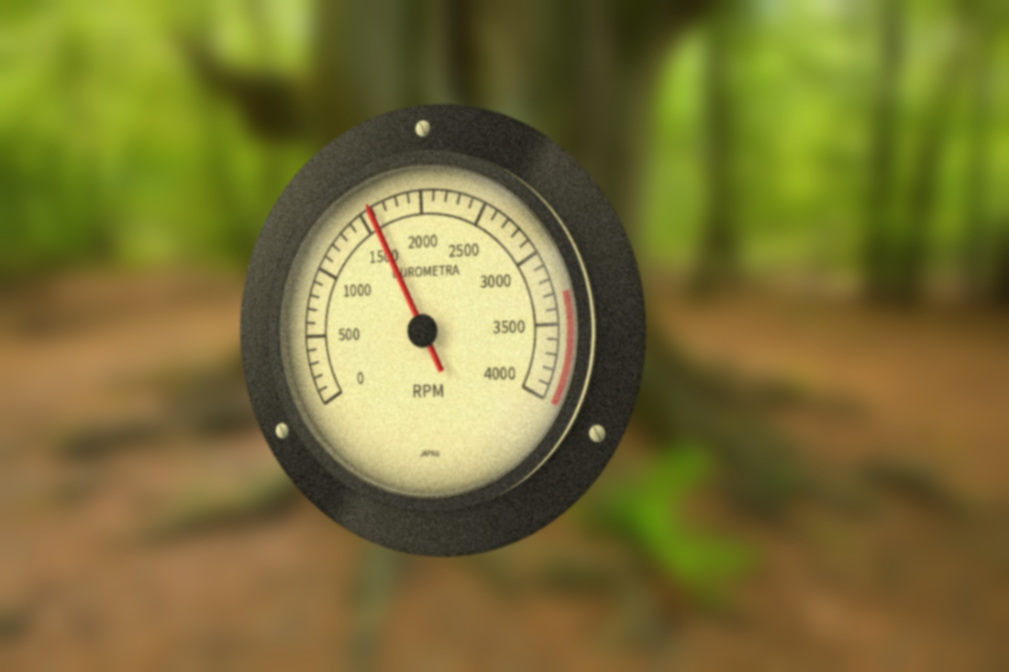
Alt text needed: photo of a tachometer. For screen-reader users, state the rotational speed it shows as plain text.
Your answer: 1600 rpm
